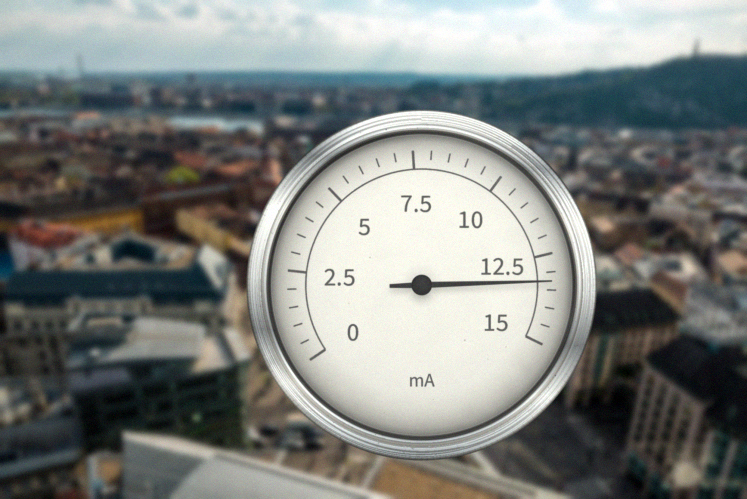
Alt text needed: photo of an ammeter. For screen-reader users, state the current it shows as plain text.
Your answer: 13.25 mA
